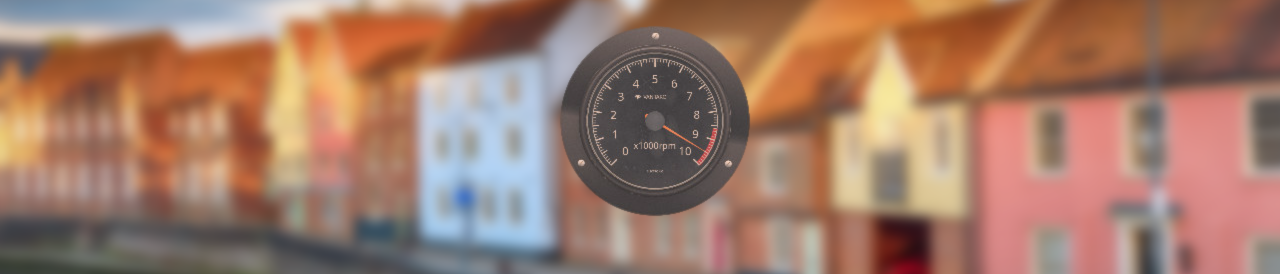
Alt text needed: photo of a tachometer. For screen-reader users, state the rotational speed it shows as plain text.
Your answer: 9500 rpm
